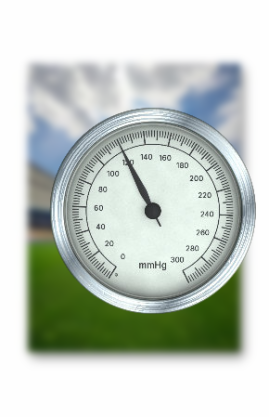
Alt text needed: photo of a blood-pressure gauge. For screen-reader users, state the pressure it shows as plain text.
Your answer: 120 mmHg
